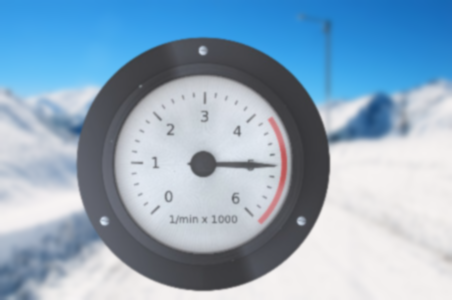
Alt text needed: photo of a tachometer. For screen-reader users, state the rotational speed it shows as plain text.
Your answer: 5000 rpm
